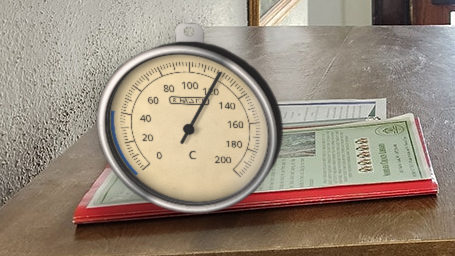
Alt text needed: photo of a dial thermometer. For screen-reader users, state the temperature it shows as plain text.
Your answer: 120 °C
